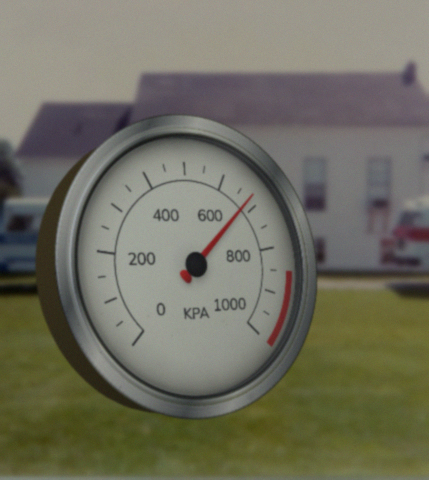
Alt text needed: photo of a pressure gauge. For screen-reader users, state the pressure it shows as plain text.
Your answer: 675 kPa
